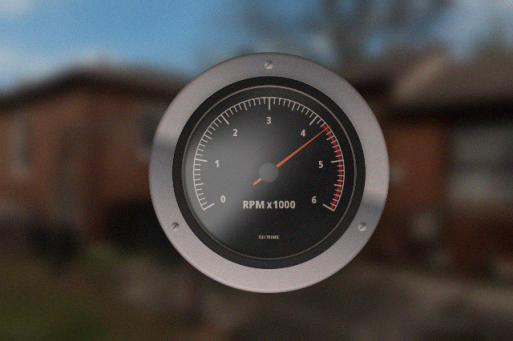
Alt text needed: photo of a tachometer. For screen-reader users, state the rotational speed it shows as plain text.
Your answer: 4300 rpm
